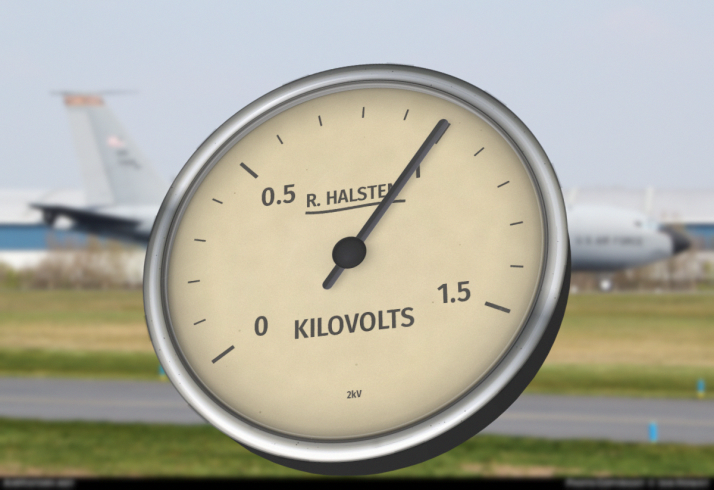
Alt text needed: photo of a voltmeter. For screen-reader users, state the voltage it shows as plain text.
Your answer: 1 kV
